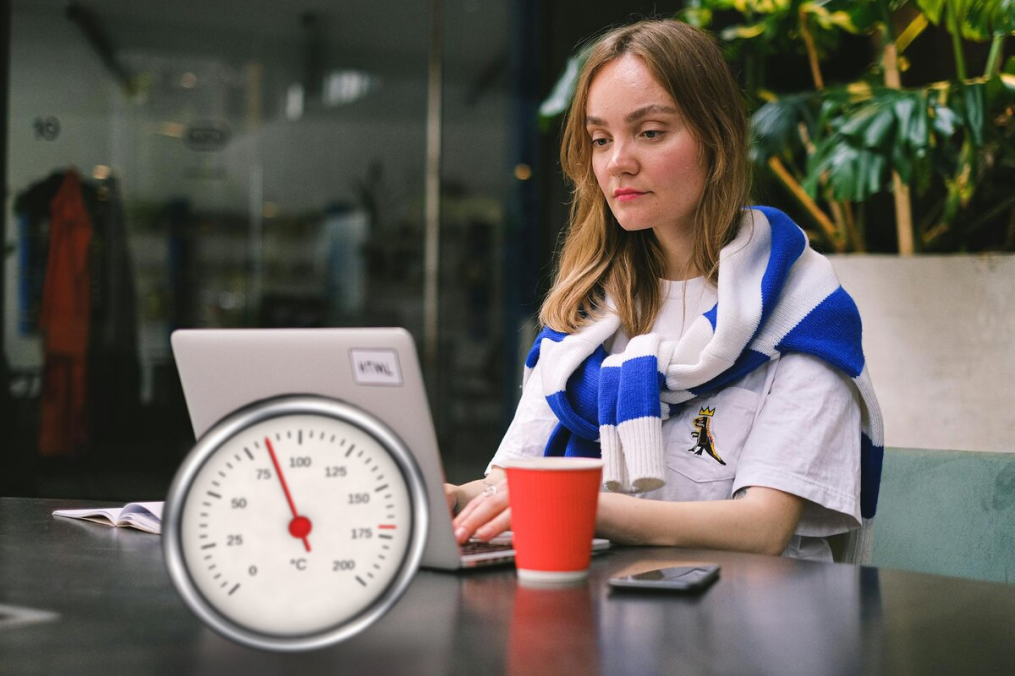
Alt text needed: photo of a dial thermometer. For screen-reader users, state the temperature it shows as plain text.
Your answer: 85 °C
